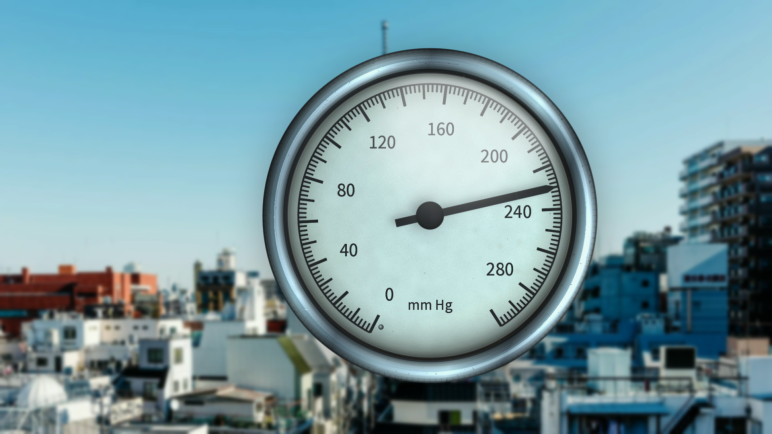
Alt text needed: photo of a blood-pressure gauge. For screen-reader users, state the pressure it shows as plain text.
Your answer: 230 mmHg
